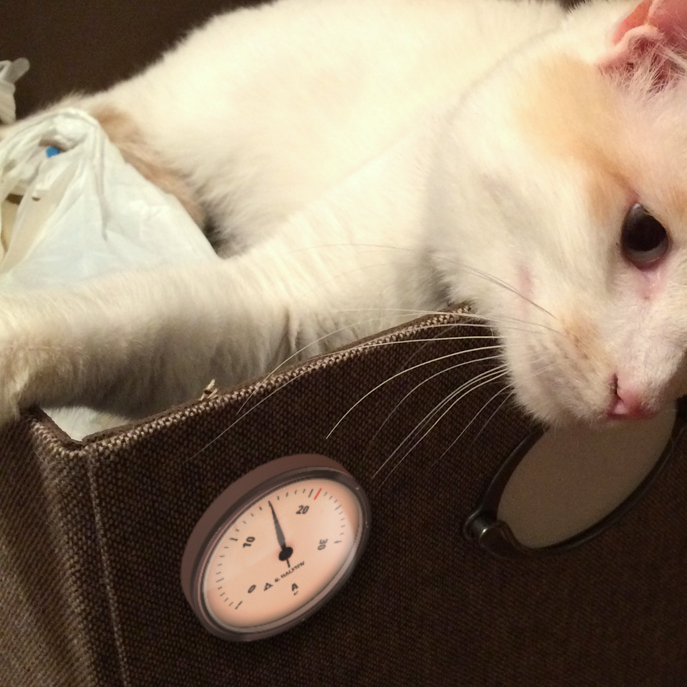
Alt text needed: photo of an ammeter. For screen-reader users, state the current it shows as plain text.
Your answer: 15 A
